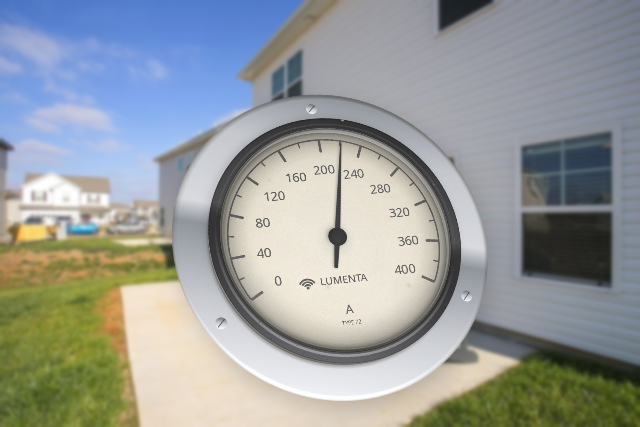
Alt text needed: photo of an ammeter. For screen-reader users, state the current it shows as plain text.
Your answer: 220 A
